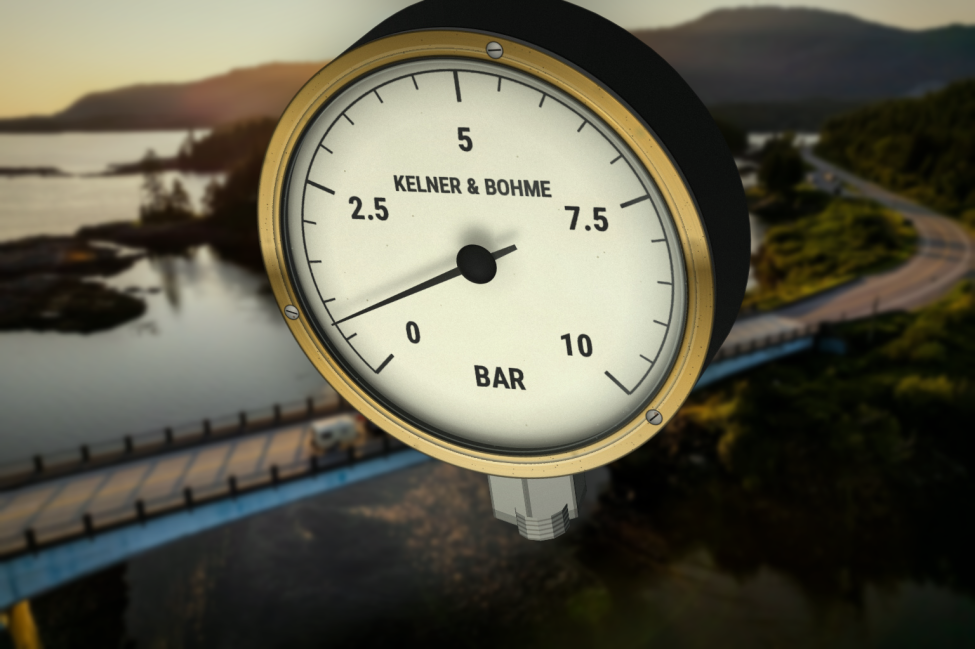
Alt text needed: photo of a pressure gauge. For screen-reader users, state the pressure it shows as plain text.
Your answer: 0.75 bar
